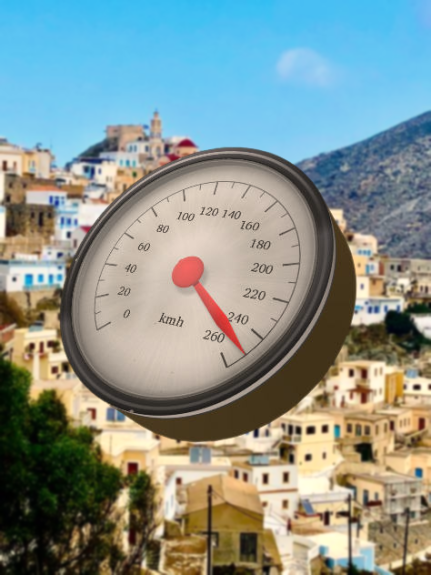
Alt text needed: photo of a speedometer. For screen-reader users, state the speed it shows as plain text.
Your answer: 250 km/h
